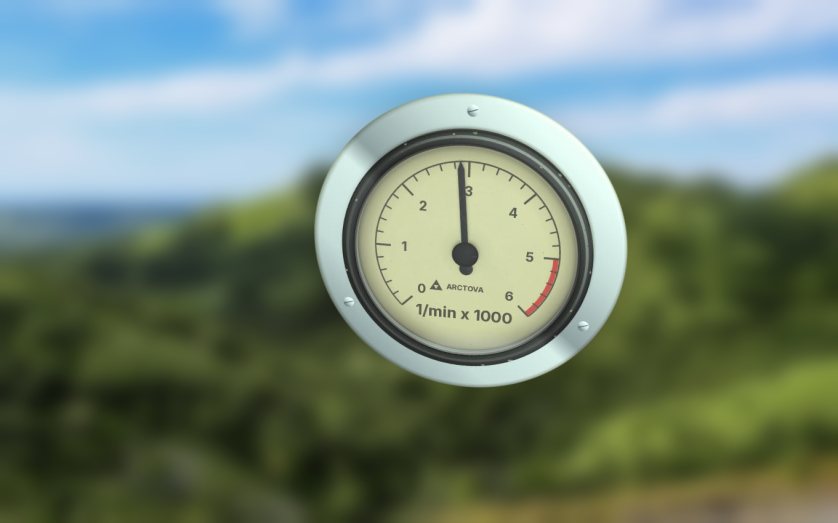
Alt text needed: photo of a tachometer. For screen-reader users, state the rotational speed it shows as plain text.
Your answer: 2900 rpm
